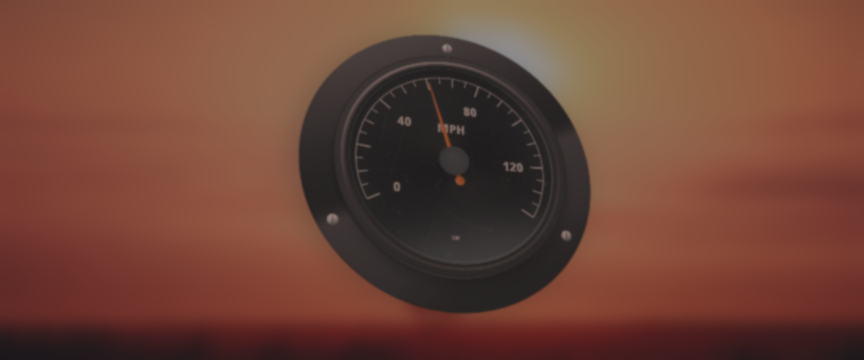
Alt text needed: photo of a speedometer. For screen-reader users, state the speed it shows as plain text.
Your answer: 60 mph
